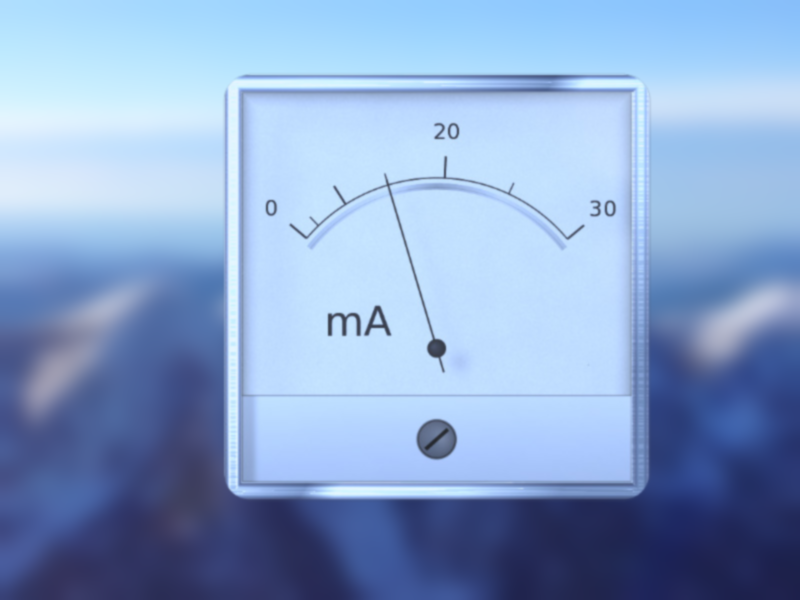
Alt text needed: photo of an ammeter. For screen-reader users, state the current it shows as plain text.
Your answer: 15 mA
